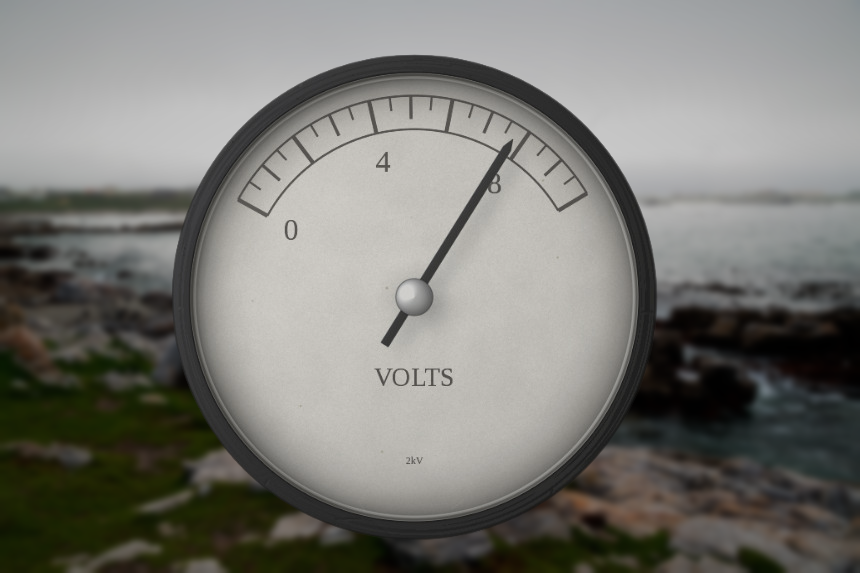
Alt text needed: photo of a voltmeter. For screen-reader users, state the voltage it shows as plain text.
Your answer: 7.75 V
